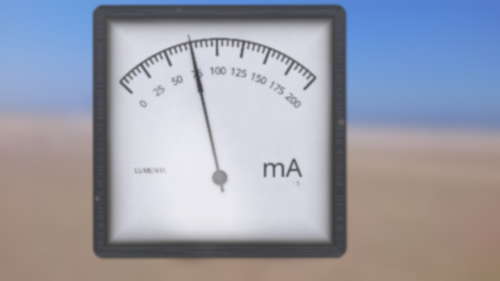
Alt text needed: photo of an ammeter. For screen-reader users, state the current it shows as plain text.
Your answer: 75 mA
